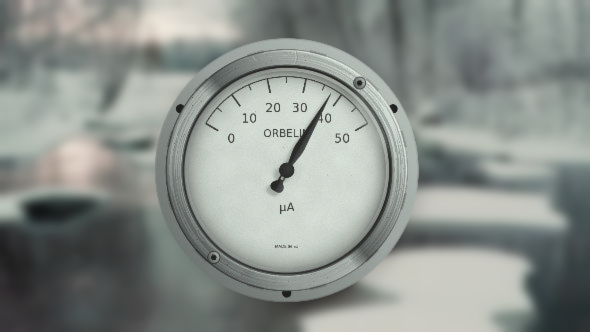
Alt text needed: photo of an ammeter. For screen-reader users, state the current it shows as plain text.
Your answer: 37.5 µA
